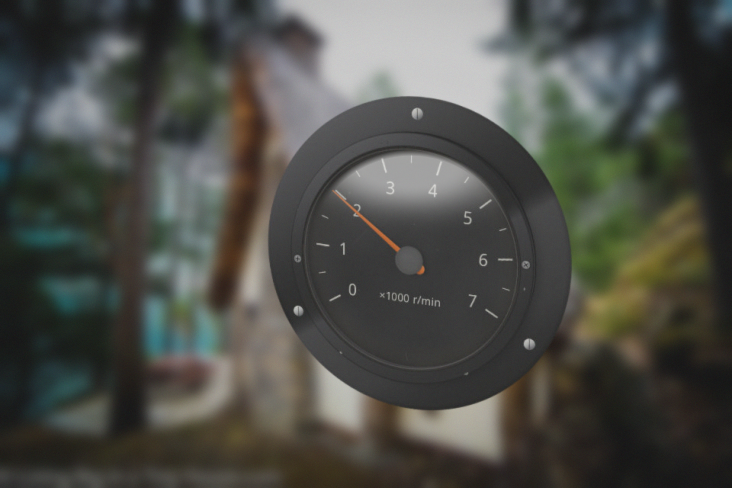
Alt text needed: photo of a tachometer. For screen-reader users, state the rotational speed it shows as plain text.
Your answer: 2000 rpm
